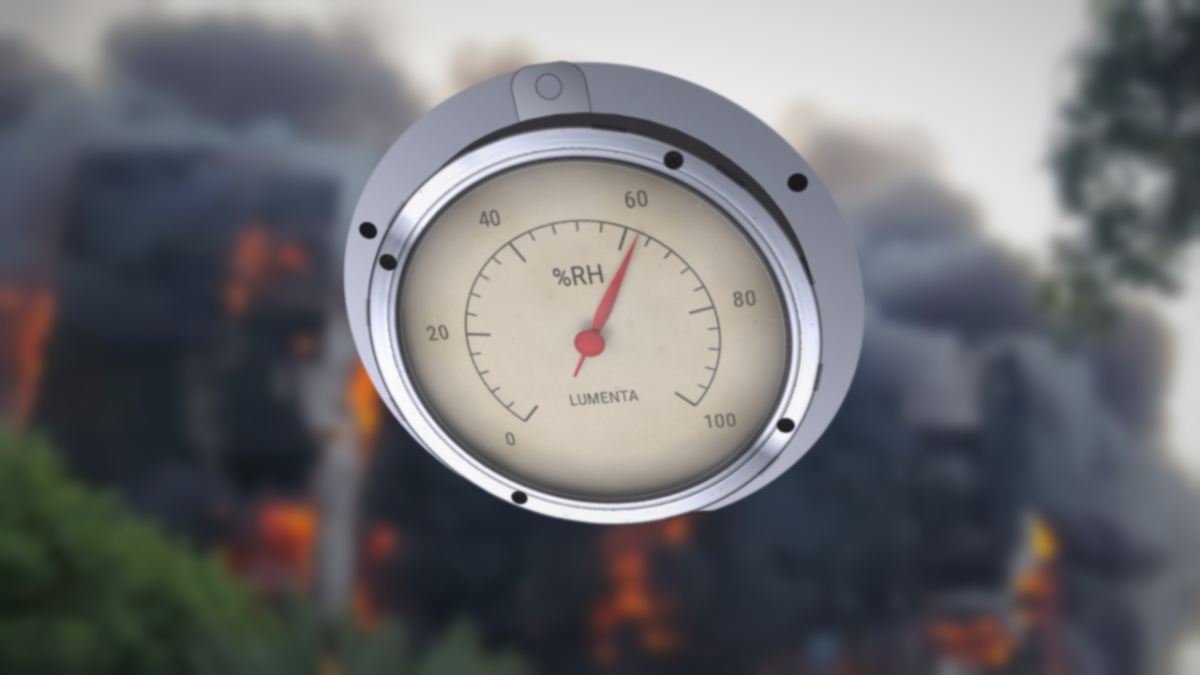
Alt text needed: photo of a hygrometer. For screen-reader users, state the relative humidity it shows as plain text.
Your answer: 62 %
